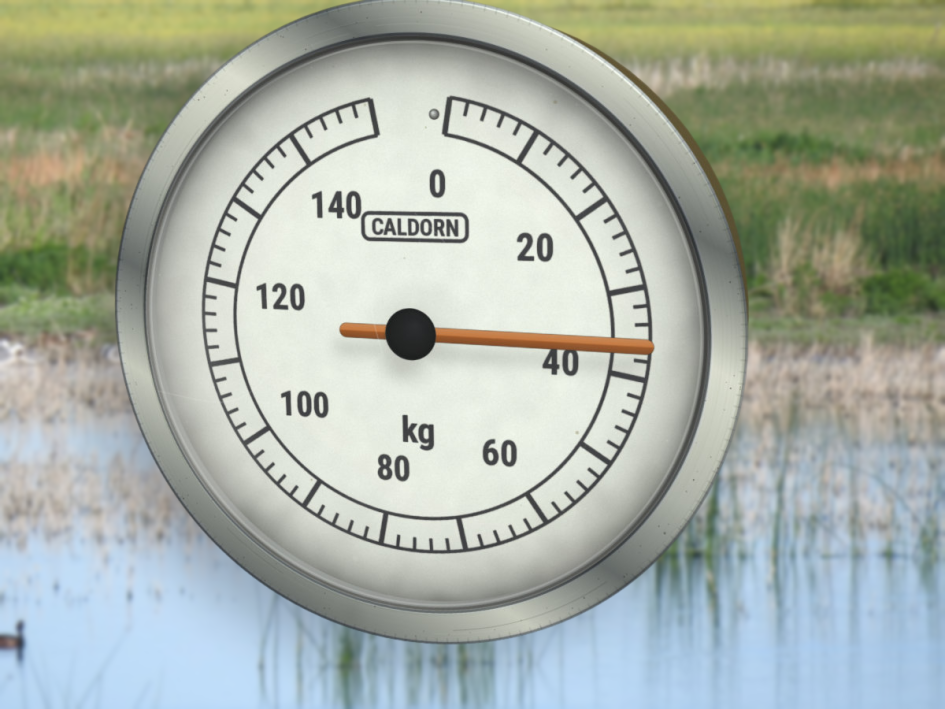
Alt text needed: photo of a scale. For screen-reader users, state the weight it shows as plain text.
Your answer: 36 kg
